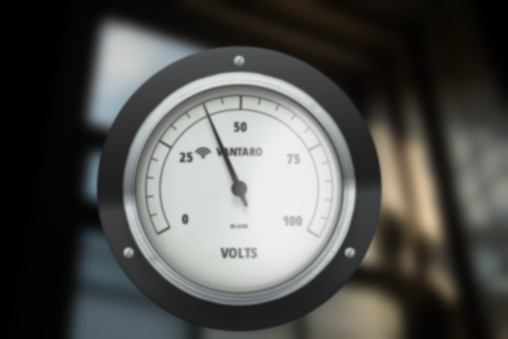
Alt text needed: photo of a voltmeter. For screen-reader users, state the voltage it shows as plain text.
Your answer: 40 V
